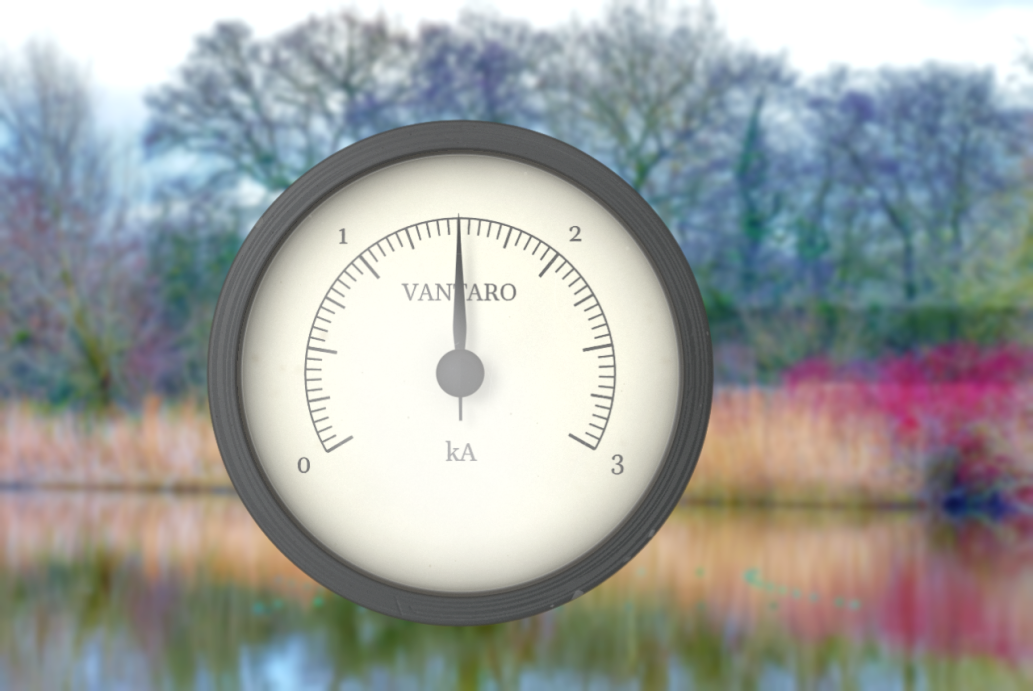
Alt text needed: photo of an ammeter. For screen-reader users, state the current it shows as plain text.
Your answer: 1.5 kA
